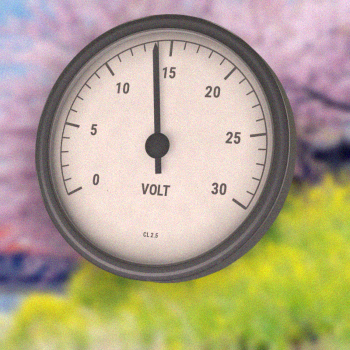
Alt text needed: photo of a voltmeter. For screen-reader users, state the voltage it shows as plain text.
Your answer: 14 V
